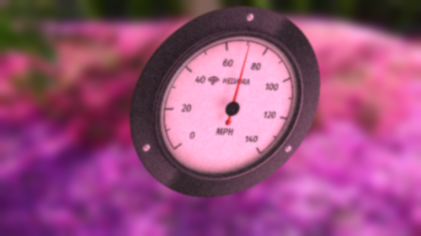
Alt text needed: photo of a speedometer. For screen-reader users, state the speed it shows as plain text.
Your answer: 70 mph
